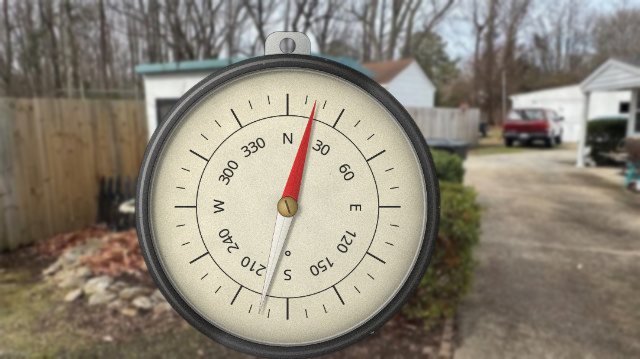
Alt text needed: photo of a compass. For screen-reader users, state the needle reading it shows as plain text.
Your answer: 15 °
